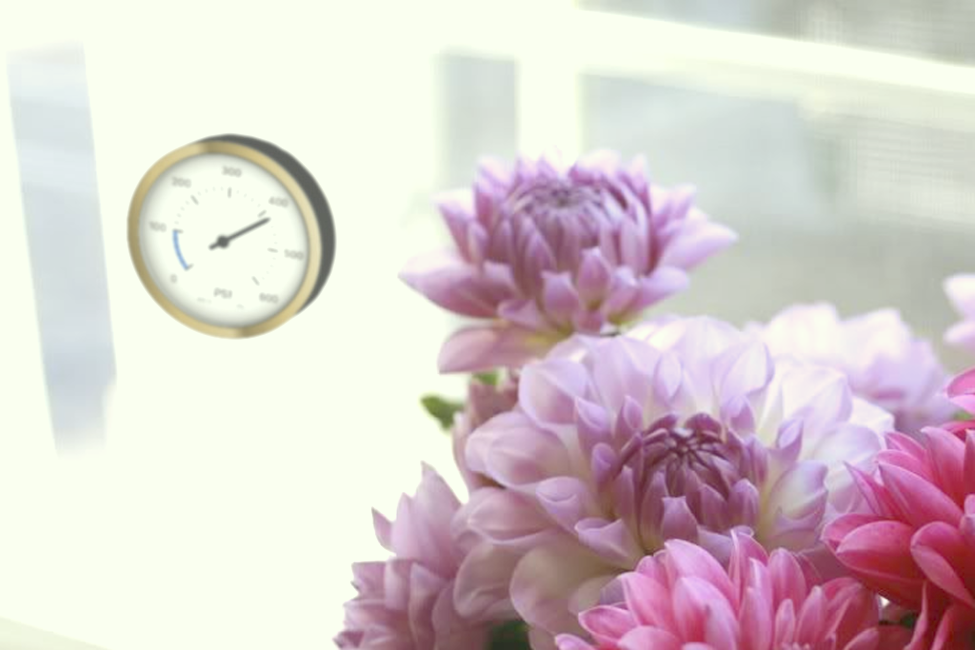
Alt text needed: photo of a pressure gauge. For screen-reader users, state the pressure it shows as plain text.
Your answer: 420 psi
